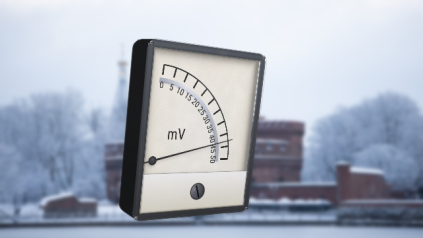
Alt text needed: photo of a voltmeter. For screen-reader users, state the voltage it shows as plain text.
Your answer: 42.5 mV
